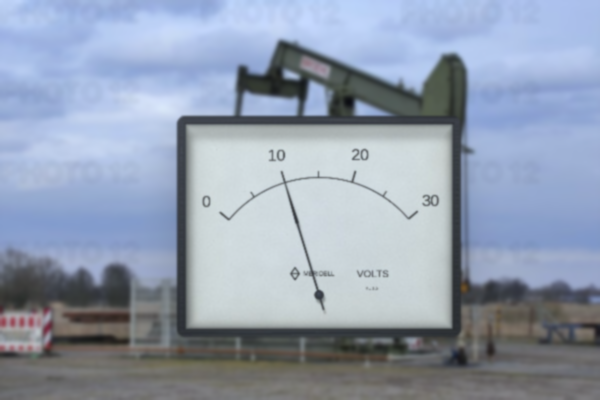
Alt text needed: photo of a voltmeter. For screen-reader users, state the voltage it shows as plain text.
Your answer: 10 V
